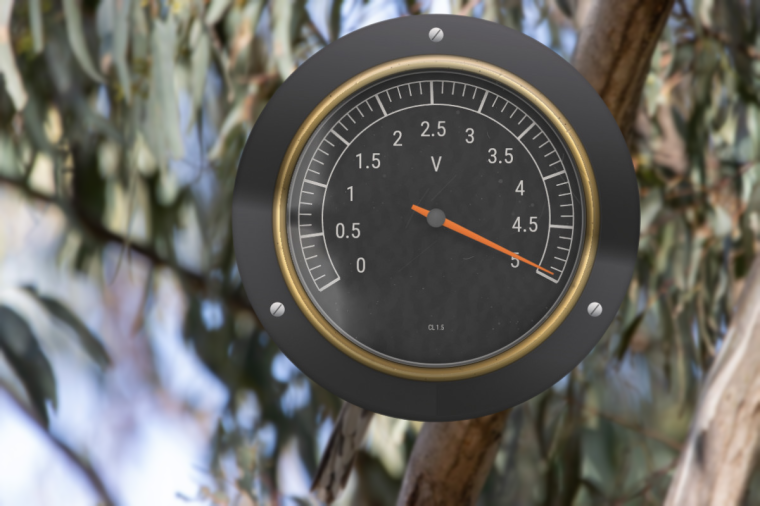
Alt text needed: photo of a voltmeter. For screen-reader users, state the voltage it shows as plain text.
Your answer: 4.95 V
